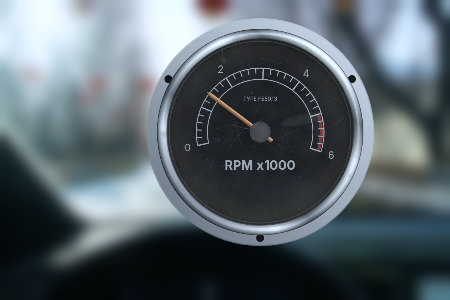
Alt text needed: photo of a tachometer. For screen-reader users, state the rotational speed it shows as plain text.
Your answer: 1400 rpm
